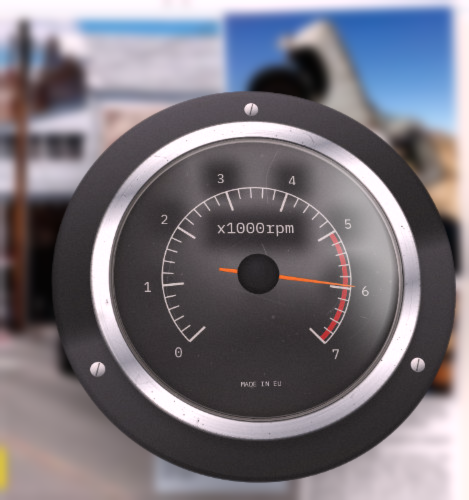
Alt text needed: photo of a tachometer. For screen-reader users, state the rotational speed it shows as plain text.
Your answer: 6000 rpm
